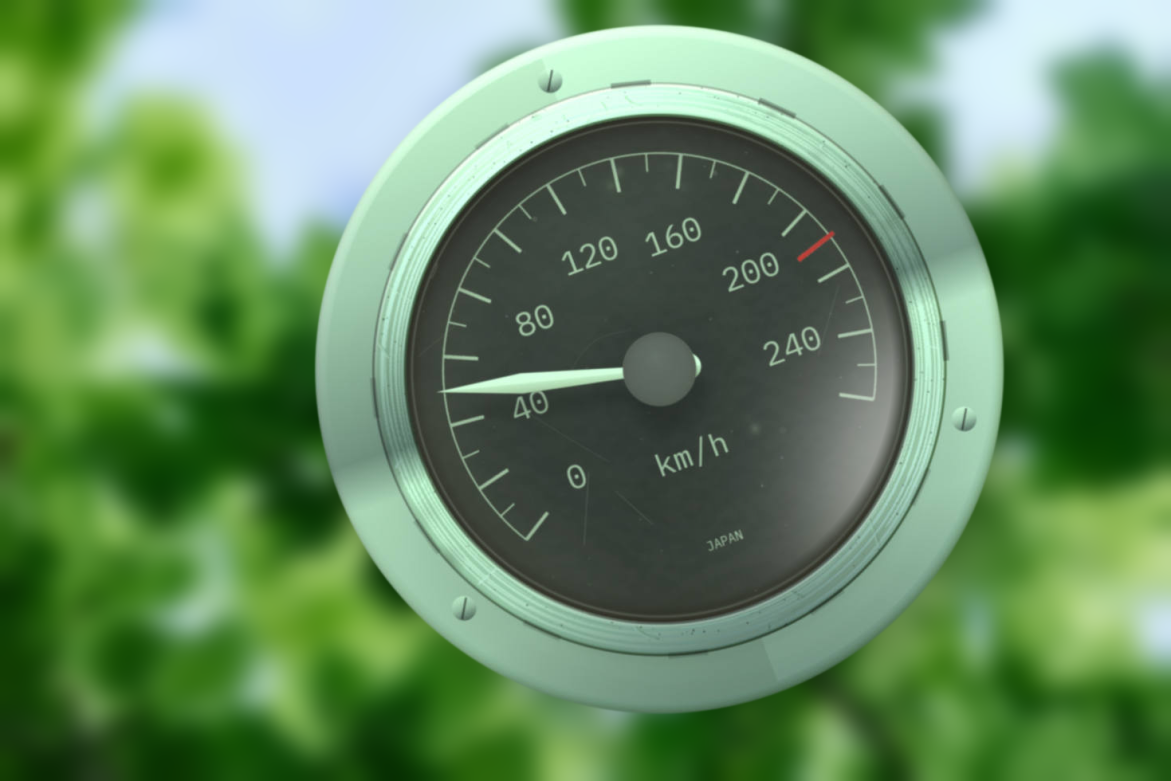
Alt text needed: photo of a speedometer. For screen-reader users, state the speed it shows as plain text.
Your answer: 50 km/h
